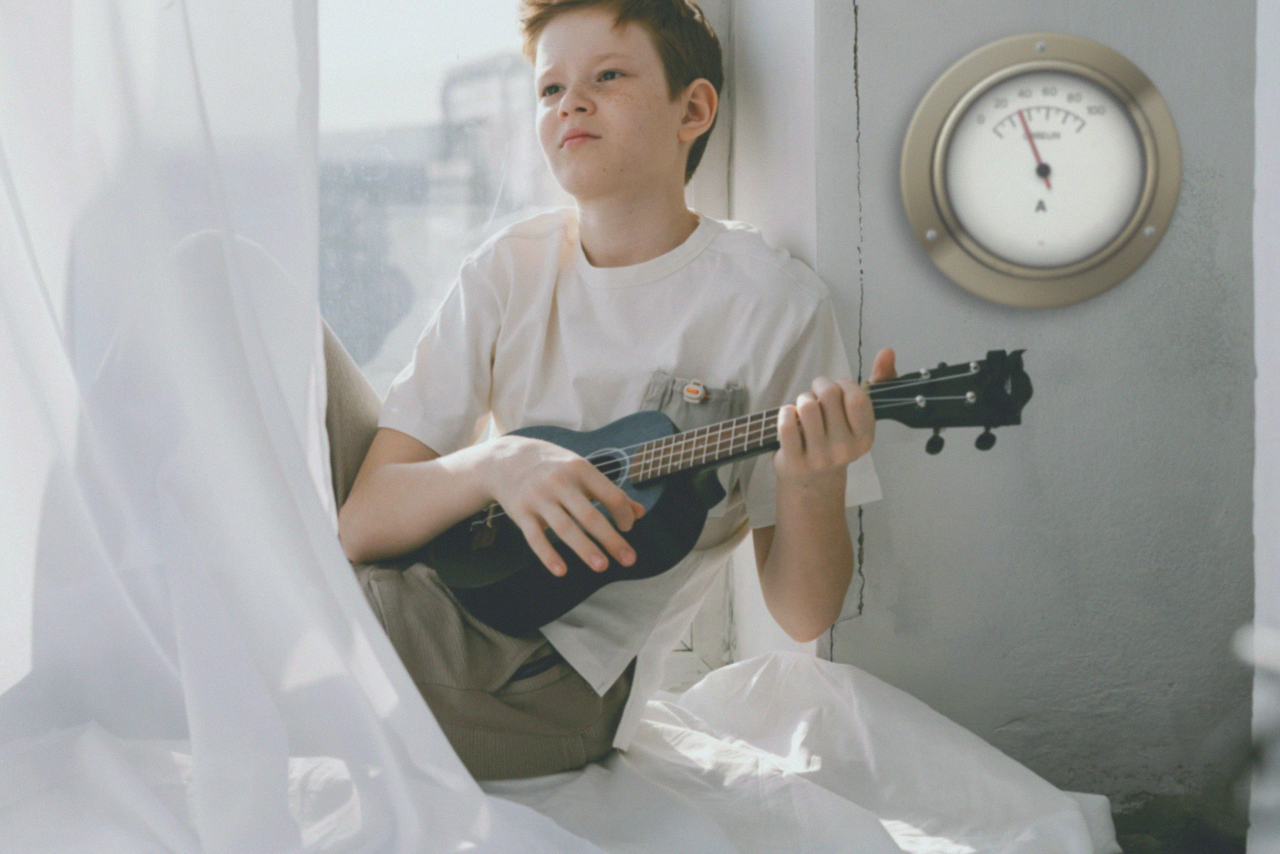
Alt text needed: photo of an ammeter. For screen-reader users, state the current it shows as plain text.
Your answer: 30 A
